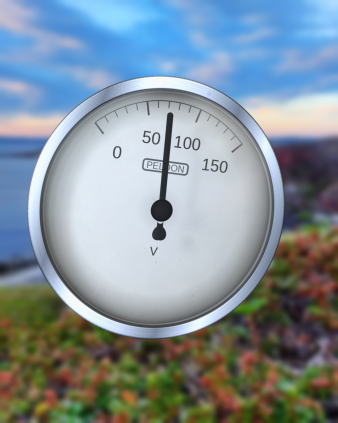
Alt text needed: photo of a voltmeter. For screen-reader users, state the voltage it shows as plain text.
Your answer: 70 V
